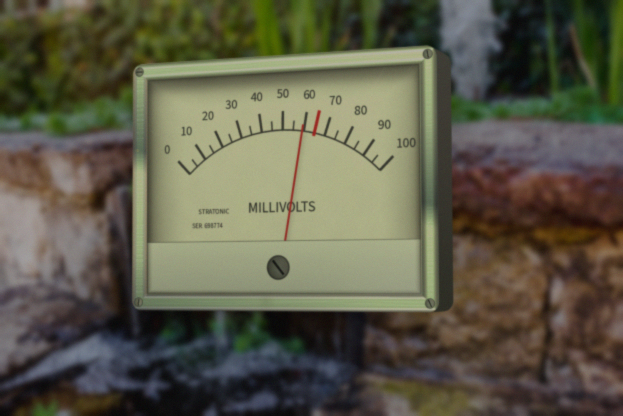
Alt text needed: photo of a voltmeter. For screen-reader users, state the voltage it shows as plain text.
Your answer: 60 mV
